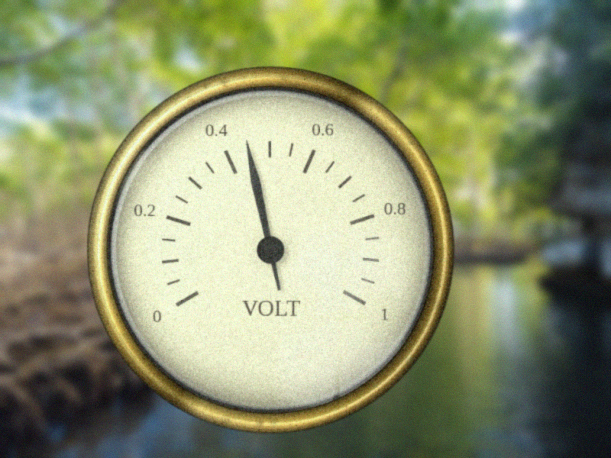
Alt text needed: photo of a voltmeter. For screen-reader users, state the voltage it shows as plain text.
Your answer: 0.45 V
